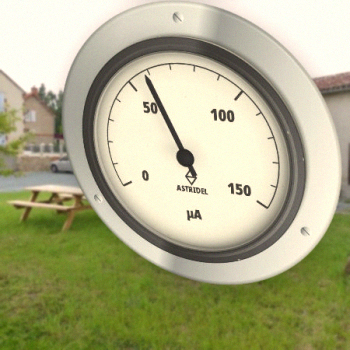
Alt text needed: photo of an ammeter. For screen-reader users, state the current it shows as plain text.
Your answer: 60 µA
